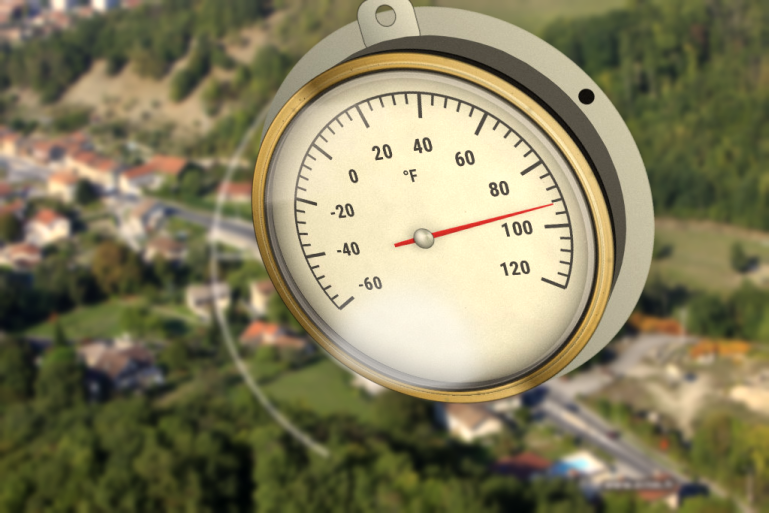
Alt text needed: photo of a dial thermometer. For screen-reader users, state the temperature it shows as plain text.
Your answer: 92 °F
